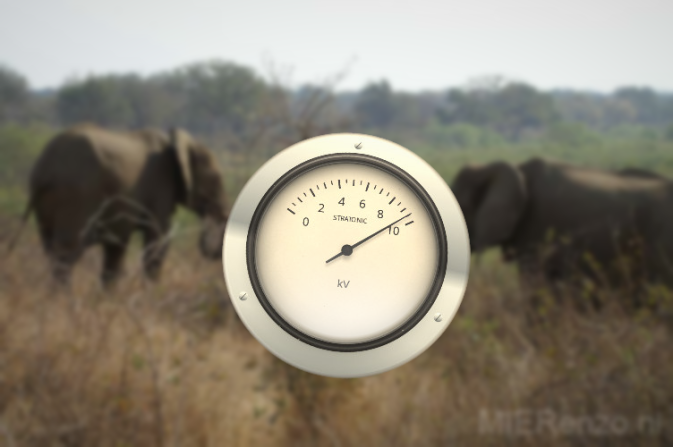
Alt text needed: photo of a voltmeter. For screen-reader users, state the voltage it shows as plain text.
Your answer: 9.5 kV
